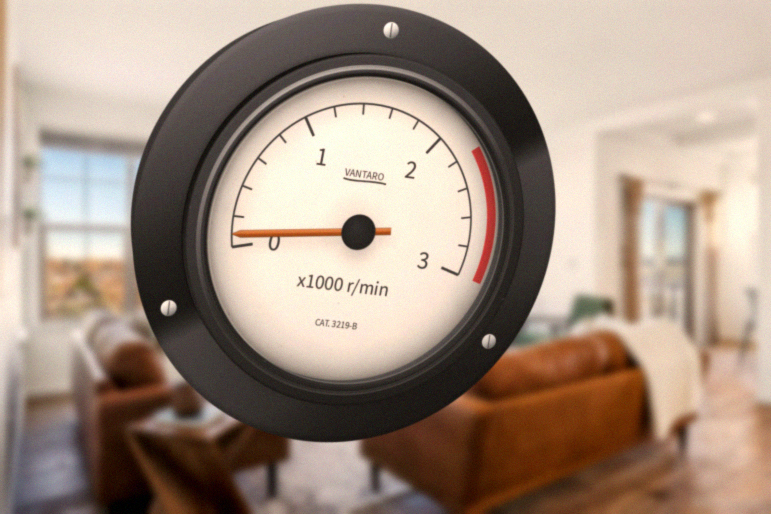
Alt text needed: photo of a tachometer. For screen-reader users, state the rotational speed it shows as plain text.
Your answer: 100 rpm
